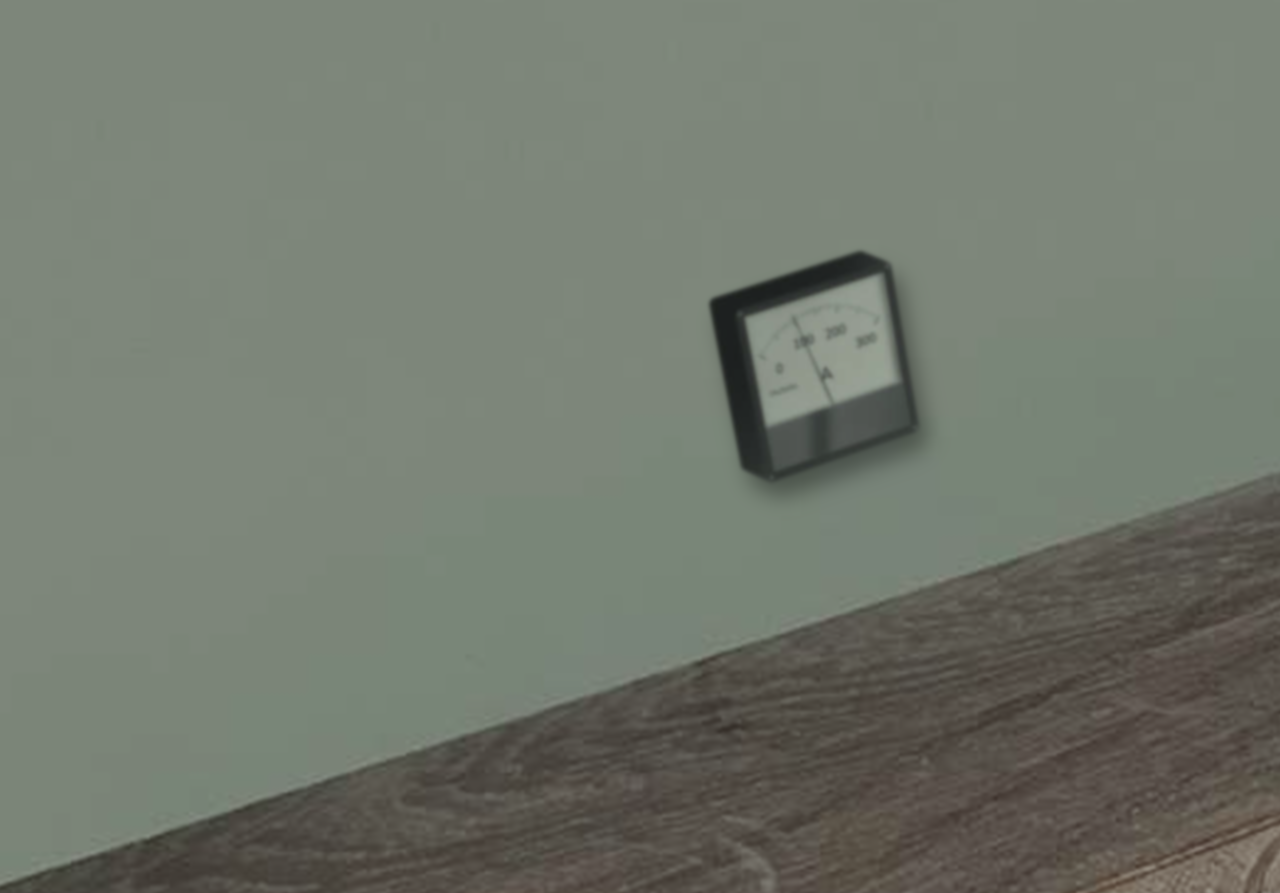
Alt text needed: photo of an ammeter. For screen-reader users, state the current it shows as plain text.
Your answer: 100 A
